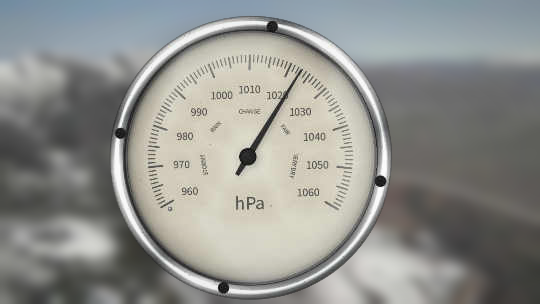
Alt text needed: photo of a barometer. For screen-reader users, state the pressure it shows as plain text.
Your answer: 1023 hPa
